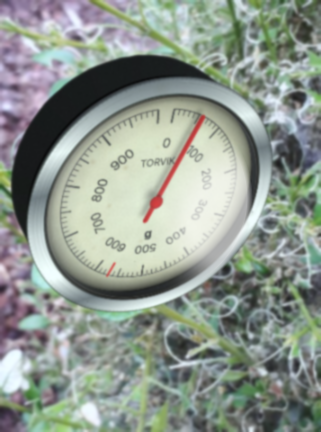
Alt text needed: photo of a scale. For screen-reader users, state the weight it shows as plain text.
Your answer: 50 g
